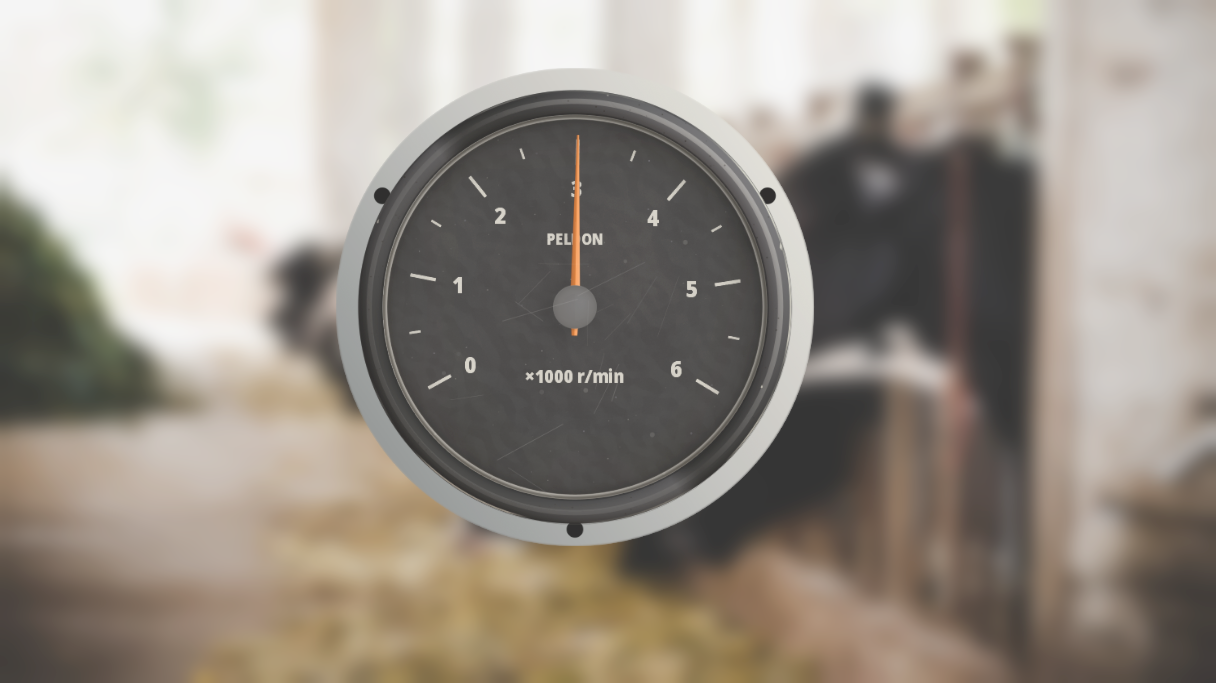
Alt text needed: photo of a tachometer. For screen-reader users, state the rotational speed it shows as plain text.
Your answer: 3000 rpm
